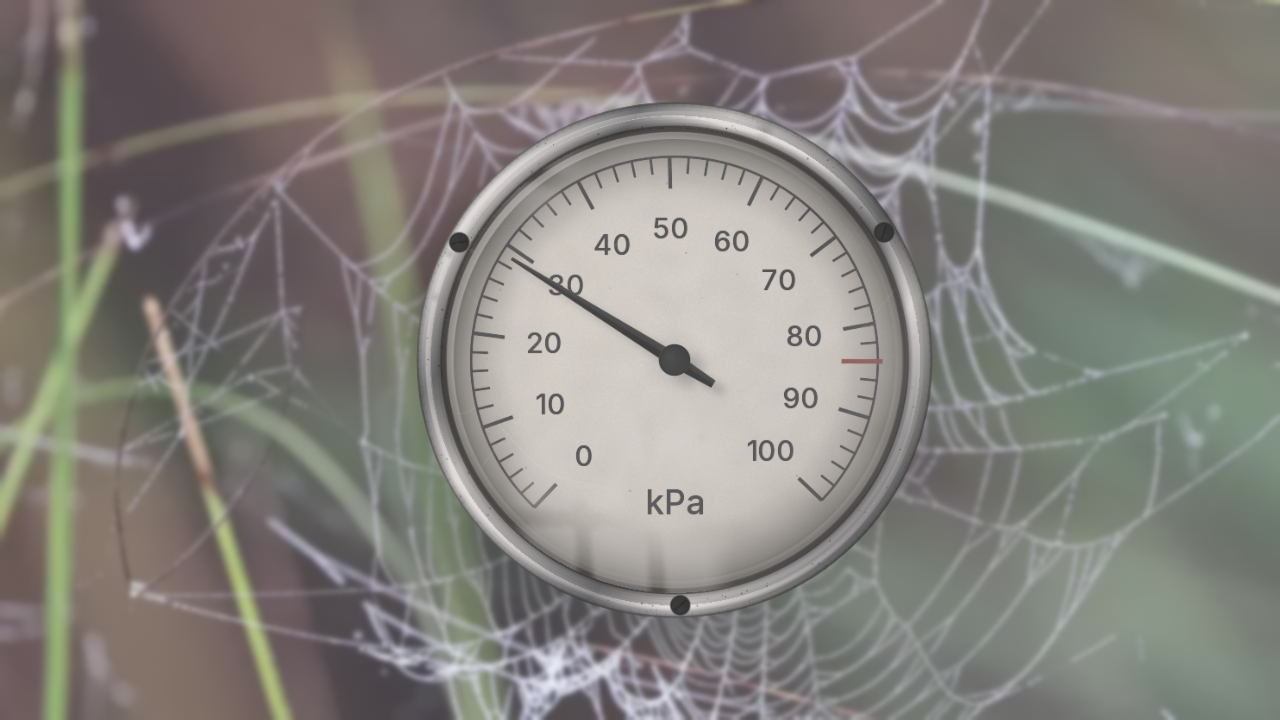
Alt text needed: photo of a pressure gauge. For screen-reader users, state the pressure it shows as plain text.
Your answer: 29 kPa
